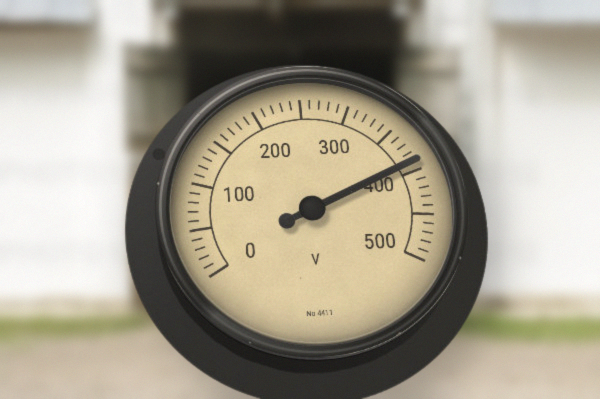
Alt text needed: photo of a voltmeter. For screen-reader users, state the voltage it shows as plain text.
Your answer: 390 V
